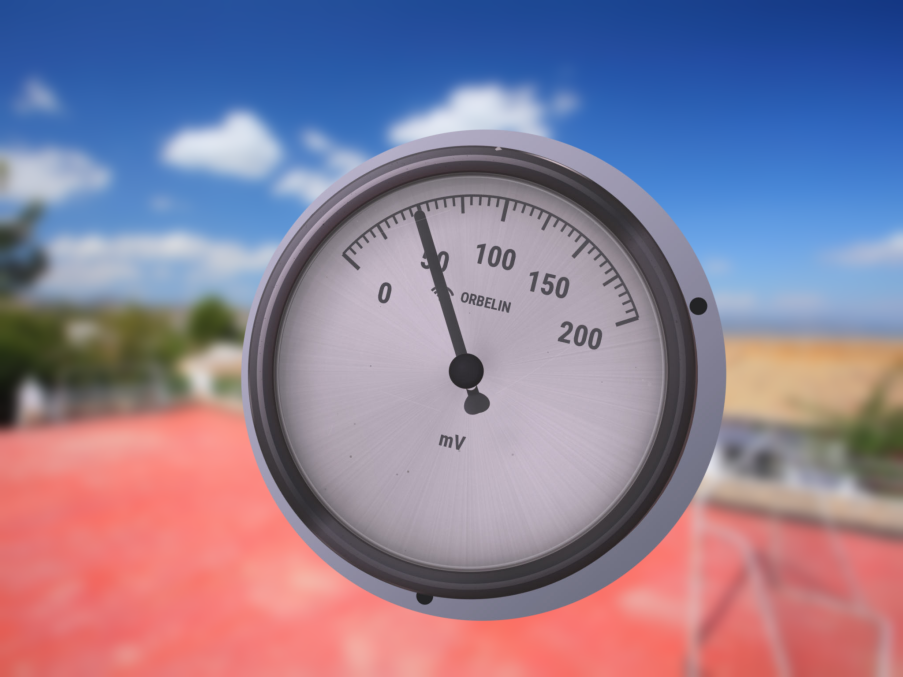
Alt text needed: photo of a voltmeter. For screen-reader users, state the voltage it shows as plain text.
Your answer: 50 mV
